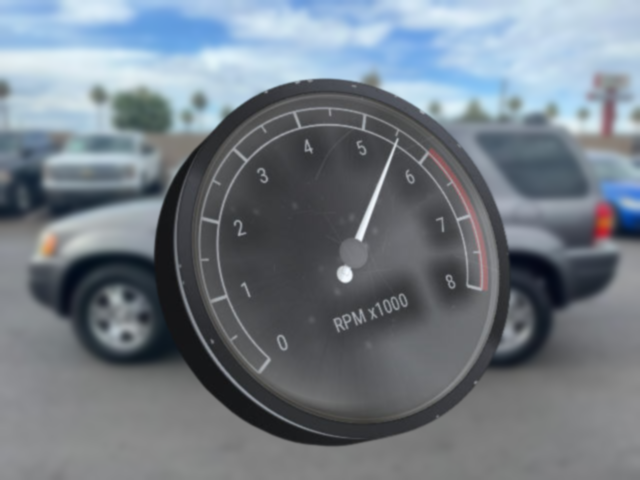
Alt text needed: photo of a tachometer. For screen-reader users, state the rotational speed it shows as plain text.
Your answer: 5500 rpm
